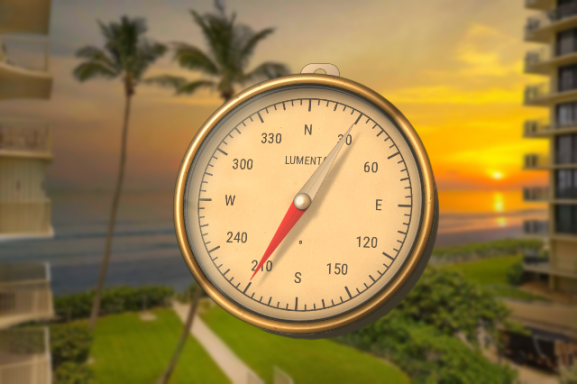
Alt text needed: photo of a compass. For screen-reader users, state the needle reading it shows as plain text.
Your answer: 210 °
